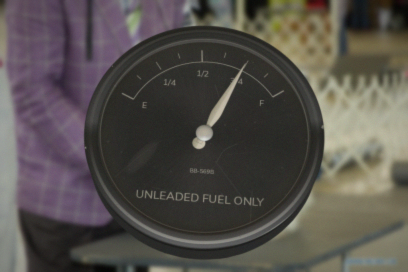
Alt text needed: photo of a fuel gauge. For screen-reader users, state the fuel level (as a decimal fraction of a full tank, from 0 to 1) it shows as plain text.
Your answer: 0.75
